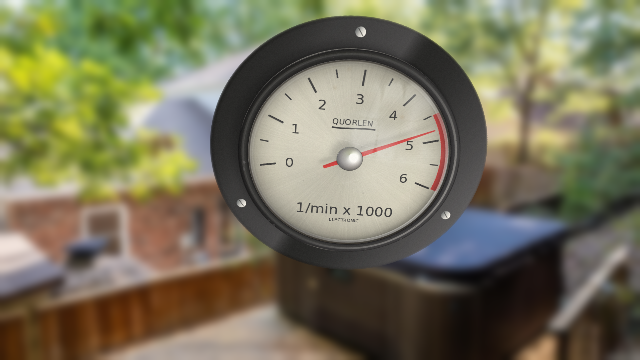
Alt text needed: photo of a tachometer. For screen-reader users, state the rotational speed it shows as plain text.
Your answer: 4750 rpm
